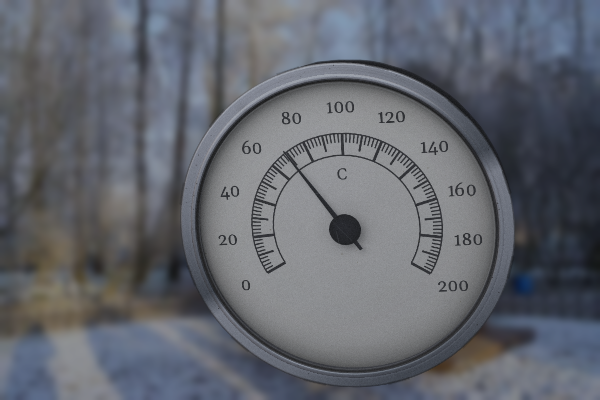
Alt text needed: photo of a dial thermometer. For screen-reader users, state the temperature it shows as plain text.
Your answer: 70 °C
